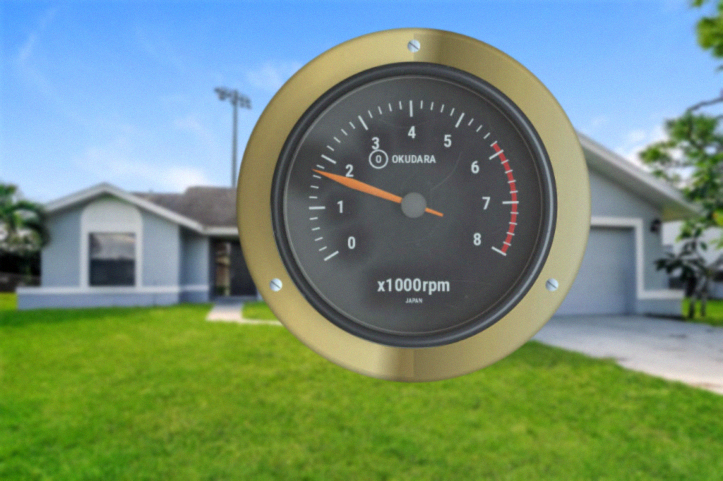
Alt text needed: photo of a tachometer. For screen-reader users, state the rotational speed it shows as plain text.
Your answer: 1700 rpm
